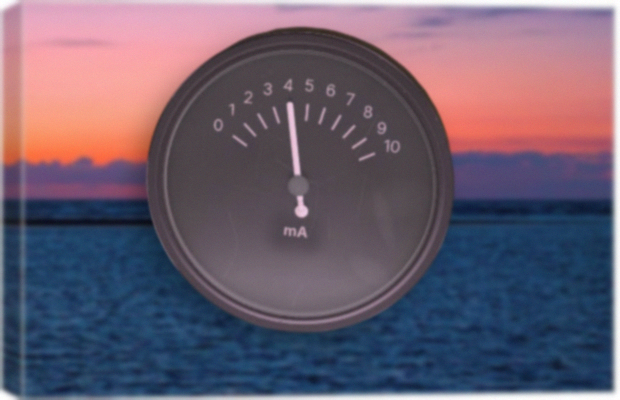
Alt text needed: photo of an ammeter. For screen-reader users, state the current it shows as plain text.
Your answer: 4 mA
